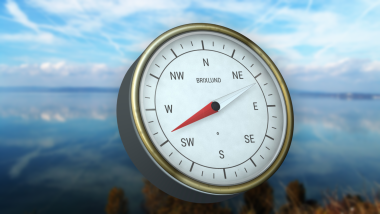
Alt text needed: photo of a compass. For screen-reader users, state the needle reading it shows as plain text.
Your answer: 245 °
